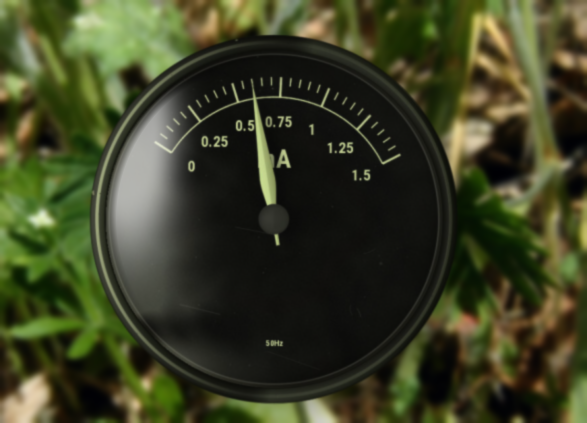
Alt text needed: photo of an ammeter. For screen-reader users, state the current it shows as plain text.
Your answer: 0.6 mA
